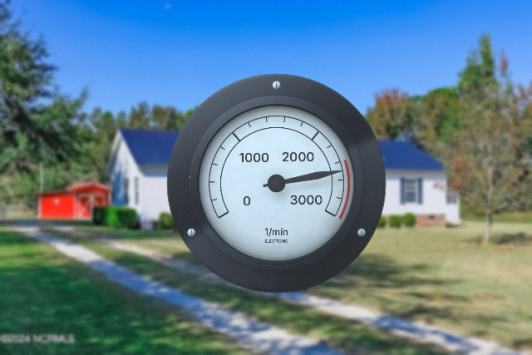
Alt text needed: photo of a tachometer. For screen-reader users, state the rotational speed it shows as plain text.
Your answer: 2500 rpm
